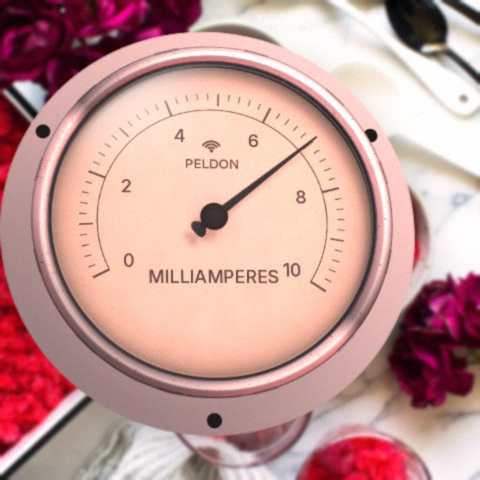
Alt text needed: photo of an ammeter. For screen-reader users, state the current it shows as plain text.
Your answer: 7 mA
